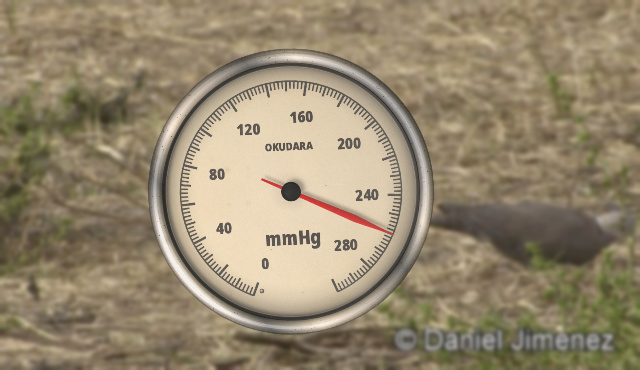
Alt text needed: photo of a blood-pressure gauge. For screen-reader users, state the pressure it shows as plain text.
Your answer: 260 mmHg
